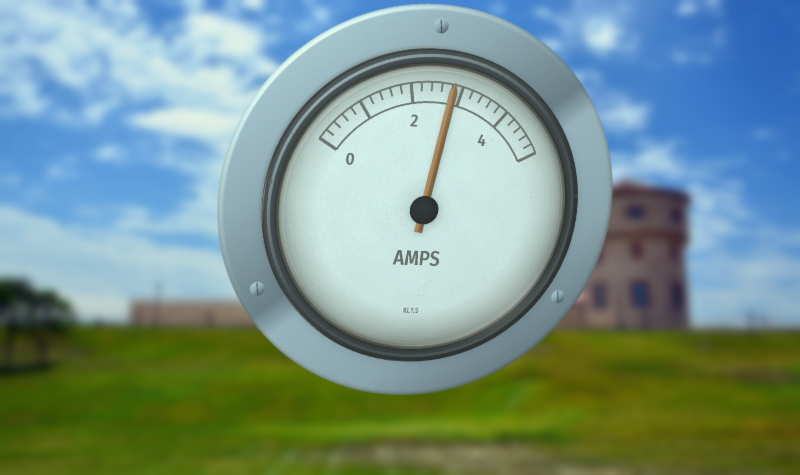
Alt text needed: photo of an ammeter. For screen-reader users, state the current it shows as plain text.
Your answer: 2.8 A
